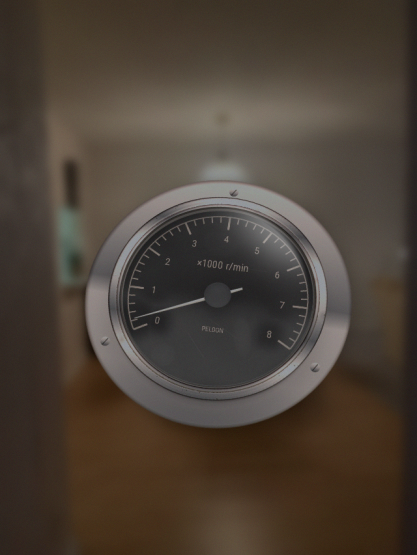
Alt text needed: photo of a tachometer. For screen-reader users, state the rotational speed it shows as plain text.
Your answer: 200 rpm
